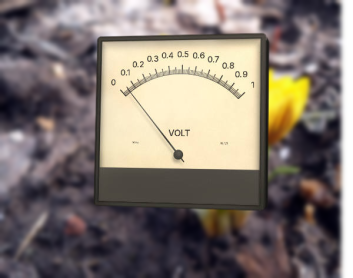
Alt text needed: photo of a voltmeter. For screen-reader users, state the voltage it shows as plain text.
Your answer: 0.05 V
